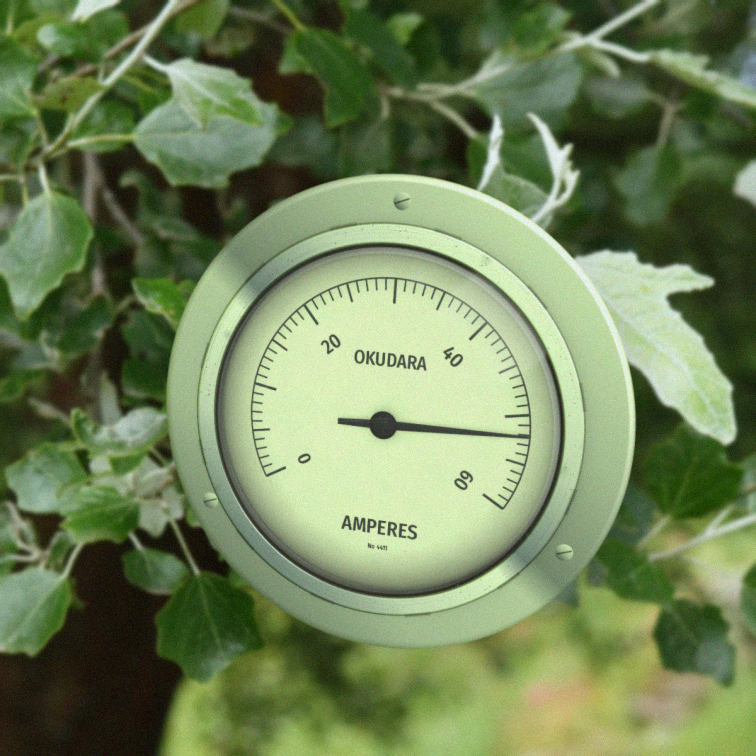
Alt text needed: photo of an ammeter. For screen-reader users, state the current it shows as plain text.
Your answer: 52 A
